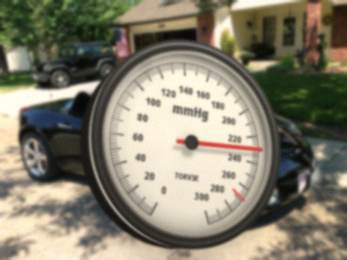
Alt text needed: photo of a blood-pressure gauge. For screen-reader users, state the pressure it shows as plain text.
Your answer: 230 mmHg
